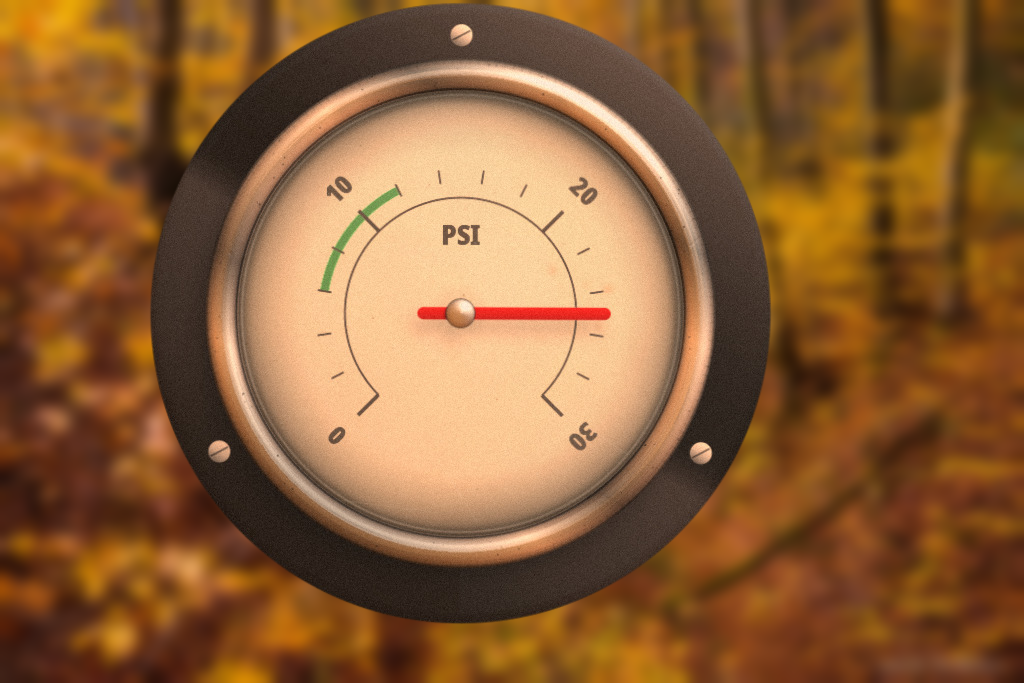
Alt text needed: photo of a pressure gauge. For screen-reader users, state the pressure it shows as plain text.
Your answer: 25 psi
